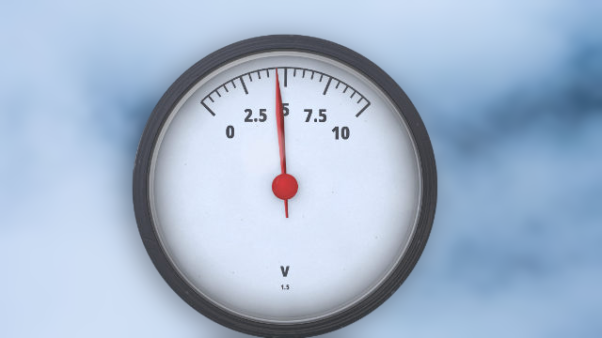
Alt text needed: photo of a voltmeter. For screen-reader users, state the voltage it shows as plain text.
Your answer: 4.5 V
